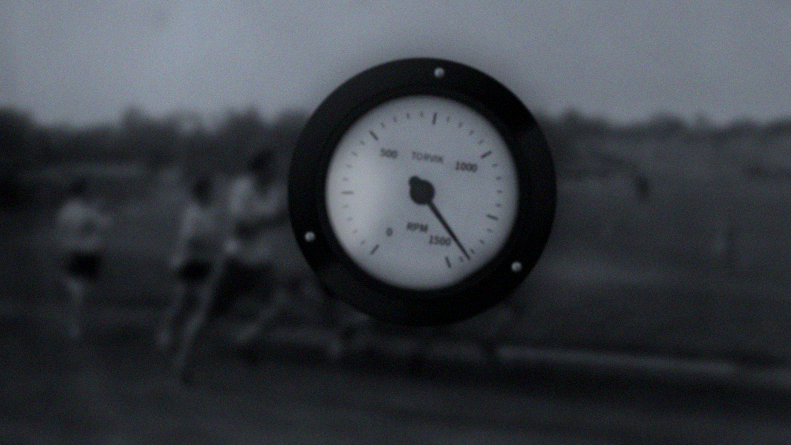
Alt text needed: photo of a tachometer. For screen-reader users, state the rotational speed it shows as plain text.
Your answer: 1425 rpm
